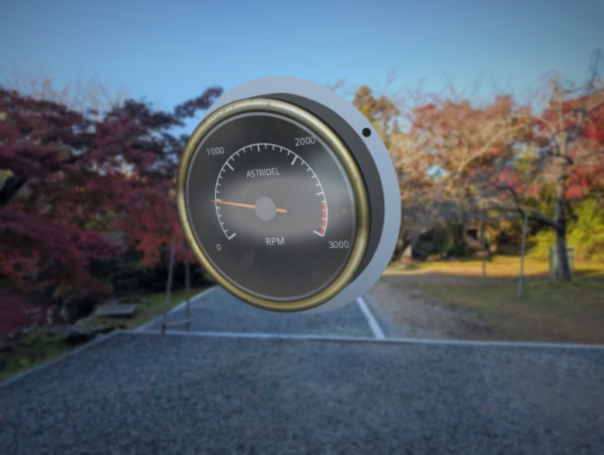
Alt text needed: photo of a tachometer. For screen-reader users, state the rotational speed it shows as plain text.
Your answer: 500 rpm
